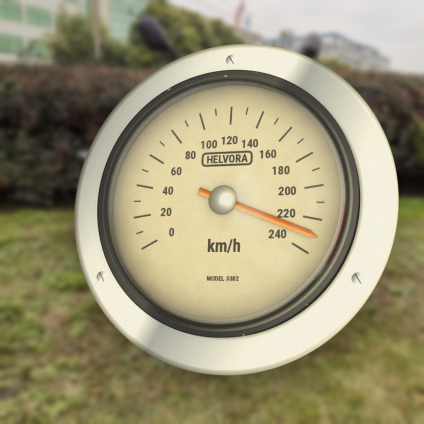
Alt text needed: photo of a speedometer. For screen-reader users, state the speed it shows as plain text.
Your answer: 230 km/h
